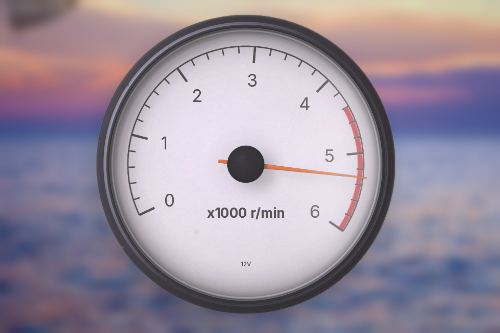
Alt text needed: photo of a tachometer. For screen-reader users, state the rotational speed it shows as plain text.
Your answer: 5300 rpm
